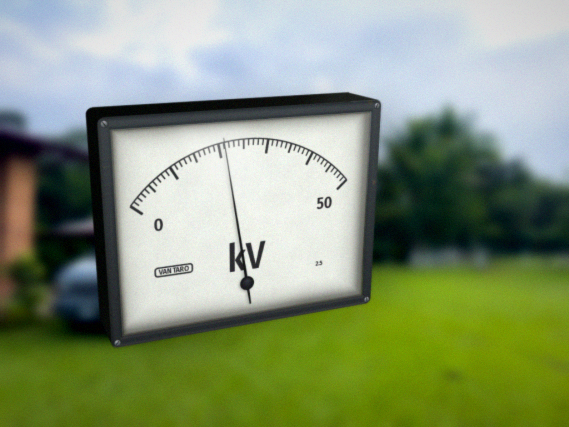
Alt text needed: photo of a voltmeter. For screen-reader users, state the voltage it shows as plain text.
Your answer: 21 kV
